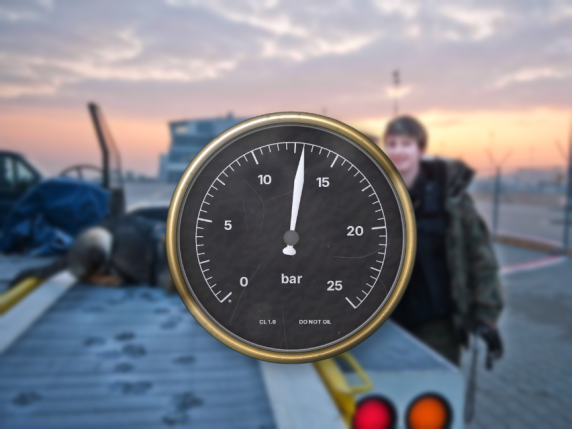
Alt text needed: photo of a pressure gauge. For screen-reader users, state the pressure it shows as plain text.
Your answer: 13 bar
